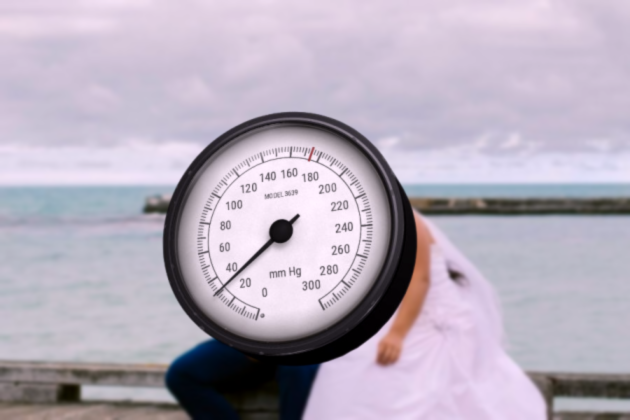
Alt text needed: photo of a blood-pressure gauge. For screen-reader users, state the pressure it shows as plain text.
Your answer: 30 mmHg
